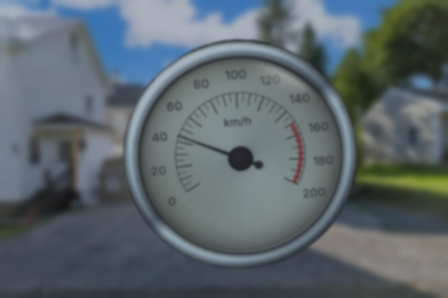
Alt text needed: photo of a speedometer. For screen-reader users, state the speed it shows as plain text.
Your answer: 45 km/h
